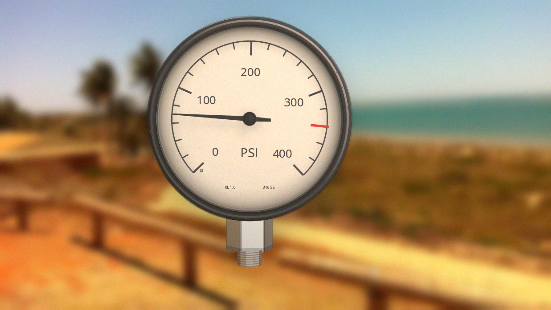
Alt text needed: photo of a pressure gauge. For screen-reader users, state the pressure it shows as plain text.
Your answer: 70 psi
